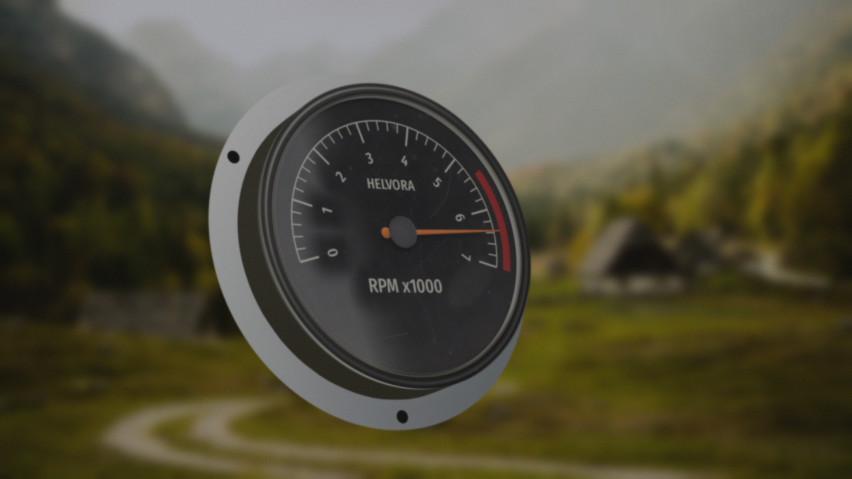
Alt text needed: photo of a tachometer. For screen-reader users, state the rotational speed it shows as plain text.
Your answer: 6400 rpm
